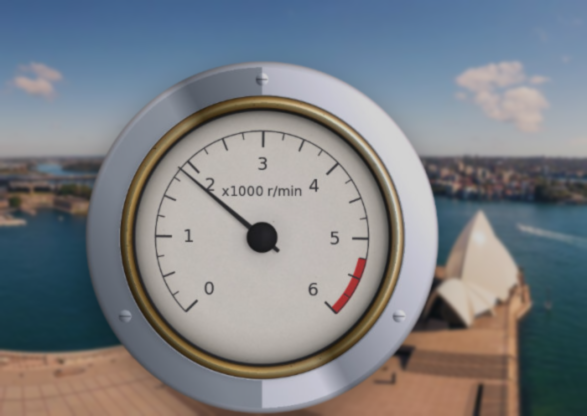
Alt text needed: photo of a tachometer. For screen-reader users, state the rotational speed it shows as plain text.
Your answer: 1875 rpm
